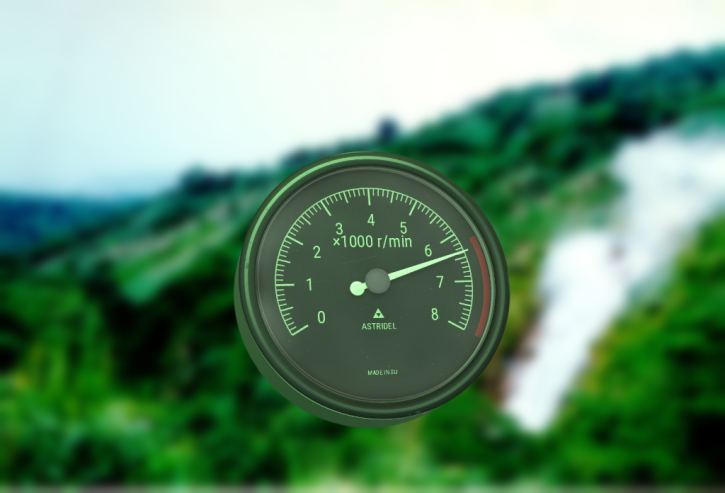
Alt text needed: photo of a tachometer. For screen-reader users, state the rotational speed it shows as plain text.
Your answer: 6400 rpm
